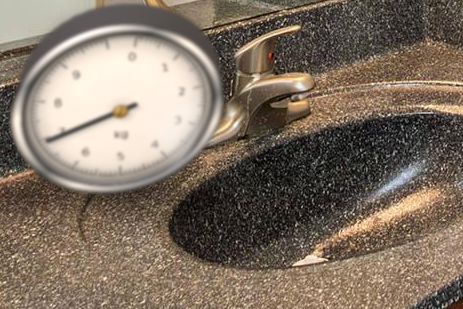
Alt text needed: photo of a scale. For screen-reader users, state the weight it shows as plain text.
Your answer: 7 kg
